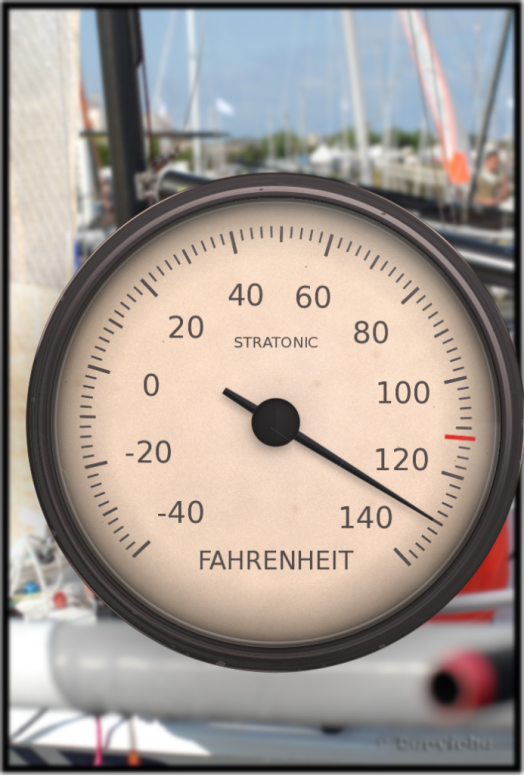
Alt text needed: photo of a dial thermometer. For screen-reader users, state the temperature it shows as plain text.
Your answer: 130 °F
